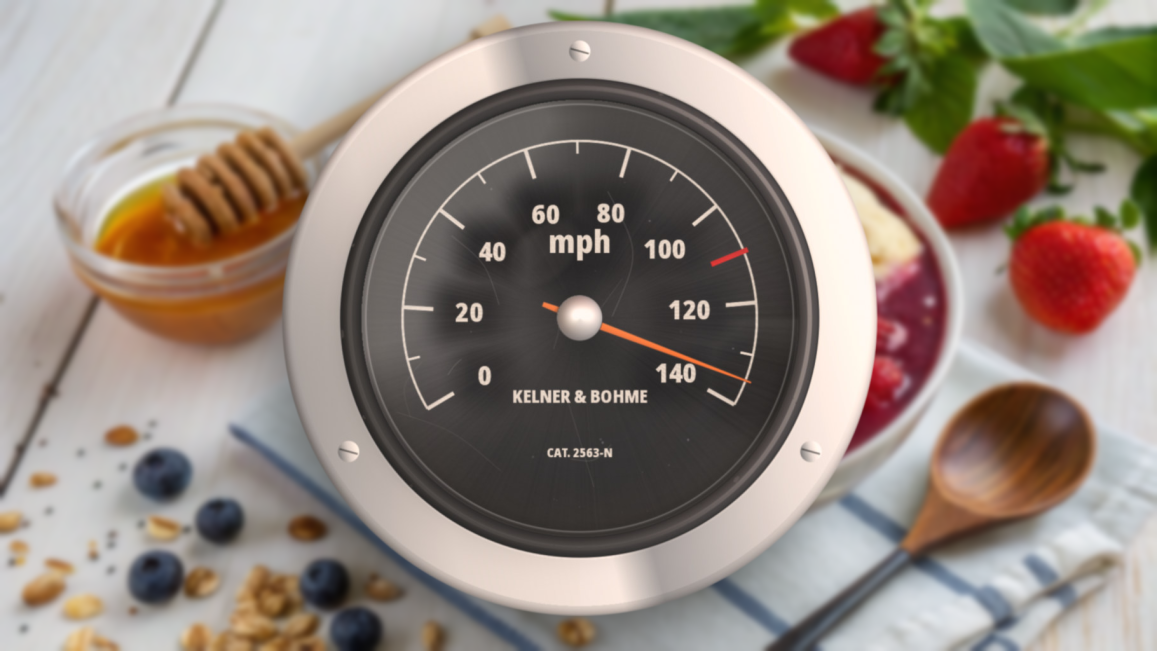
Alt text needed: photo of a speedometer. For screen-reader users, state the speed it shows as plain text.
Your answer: 135 mph
